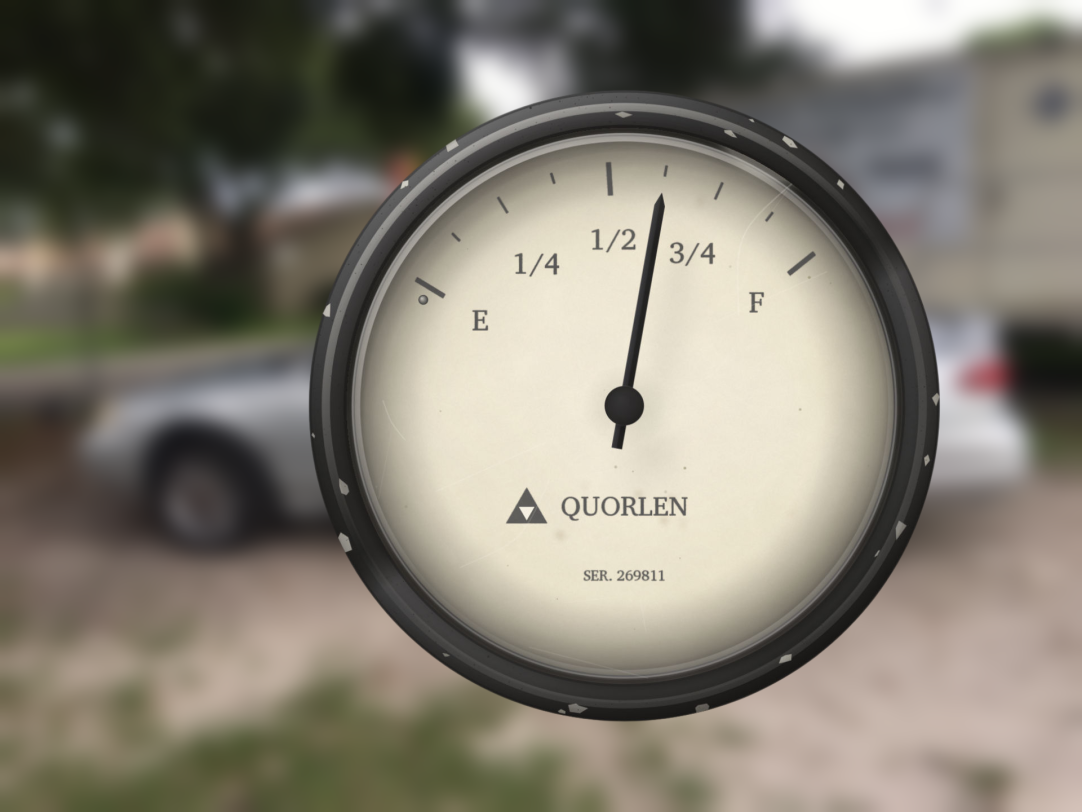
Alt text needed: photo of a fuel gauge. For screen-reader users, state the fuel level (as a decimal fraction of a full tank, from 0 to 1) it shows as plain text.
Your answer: 0.625
